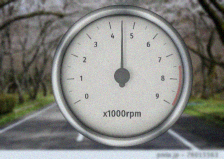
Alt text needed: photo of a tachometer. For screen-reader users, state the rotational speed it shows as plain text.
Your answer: 4500 rpm
